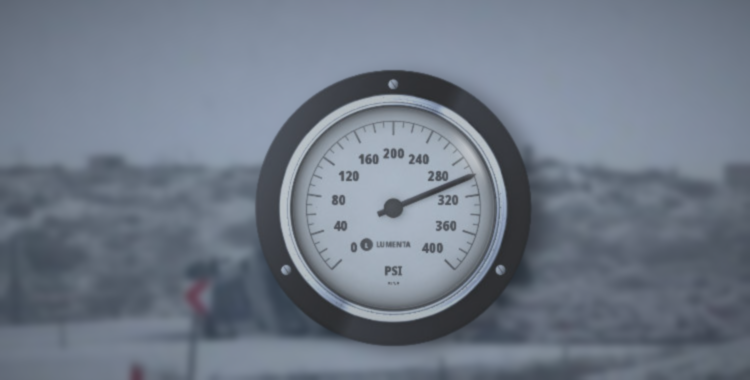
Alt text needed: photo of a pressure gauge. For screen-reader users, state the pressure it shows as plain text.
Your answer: 300 psi
